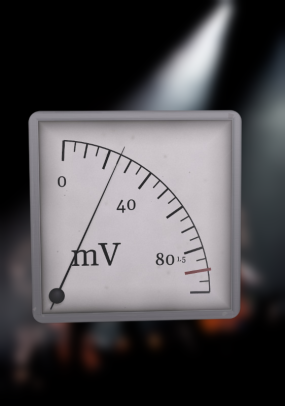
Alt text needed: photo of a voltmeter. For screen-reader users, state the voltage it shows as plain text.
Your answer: 25 mV
